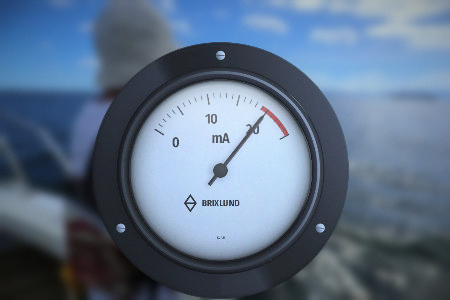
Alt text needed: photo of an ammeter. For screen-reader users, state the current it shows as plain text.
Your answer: 20 mA
